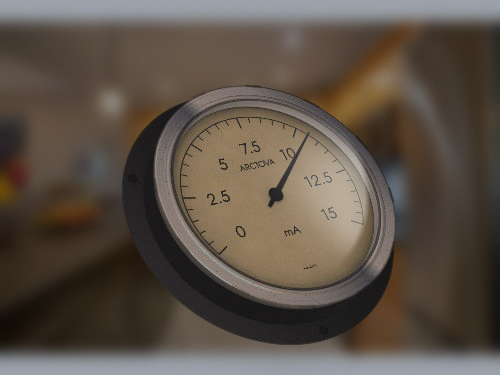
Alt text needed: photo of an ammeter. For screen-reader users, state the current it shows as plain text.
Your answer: 10.5 mA
